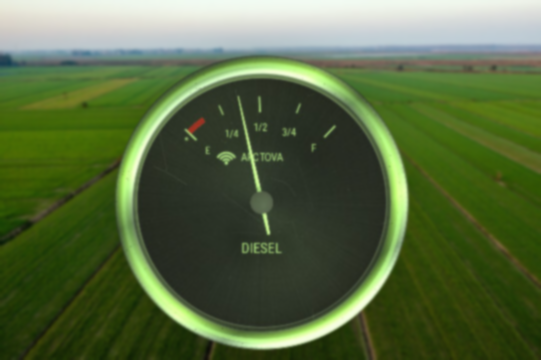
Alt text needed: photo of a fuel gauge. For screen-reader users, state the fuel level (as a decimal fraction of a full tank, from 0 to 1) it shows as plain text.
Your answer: 0.375
